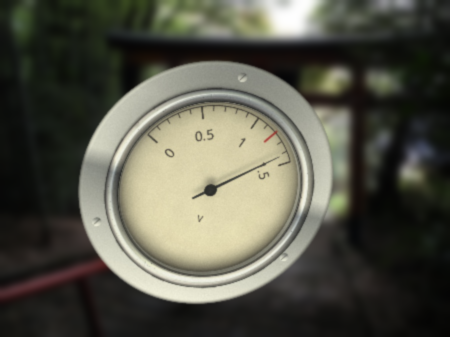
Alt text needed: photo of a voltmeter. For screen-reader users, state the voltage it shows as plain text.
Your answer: 1.4 V
